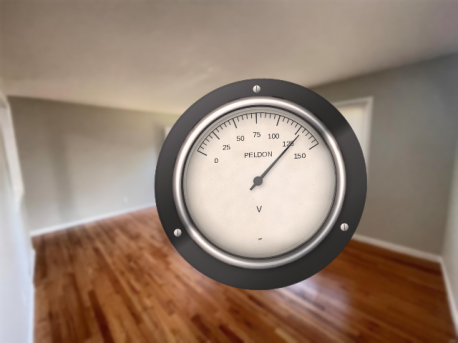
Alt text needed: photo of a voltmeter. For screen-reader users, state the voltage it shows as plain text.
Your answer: 130 V
